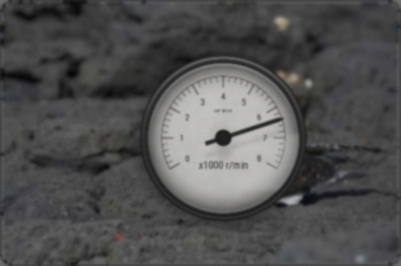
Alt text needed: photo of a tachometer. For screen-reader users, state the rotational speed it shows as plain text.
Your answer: 6400 rpm
